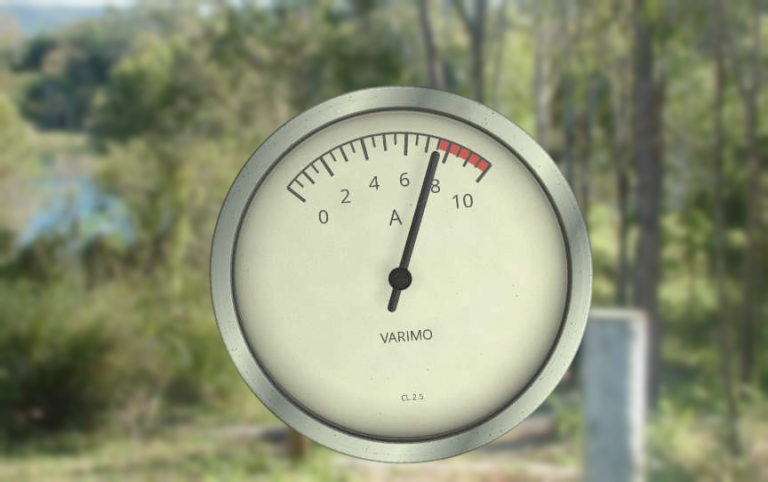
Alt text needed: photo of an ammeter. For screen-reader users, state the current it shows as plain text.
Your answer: 7.5 A
